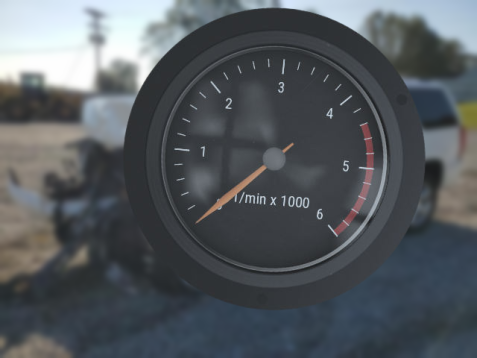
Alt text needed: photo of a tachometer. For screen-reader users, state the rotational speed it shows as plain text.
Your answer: 0 rpm
